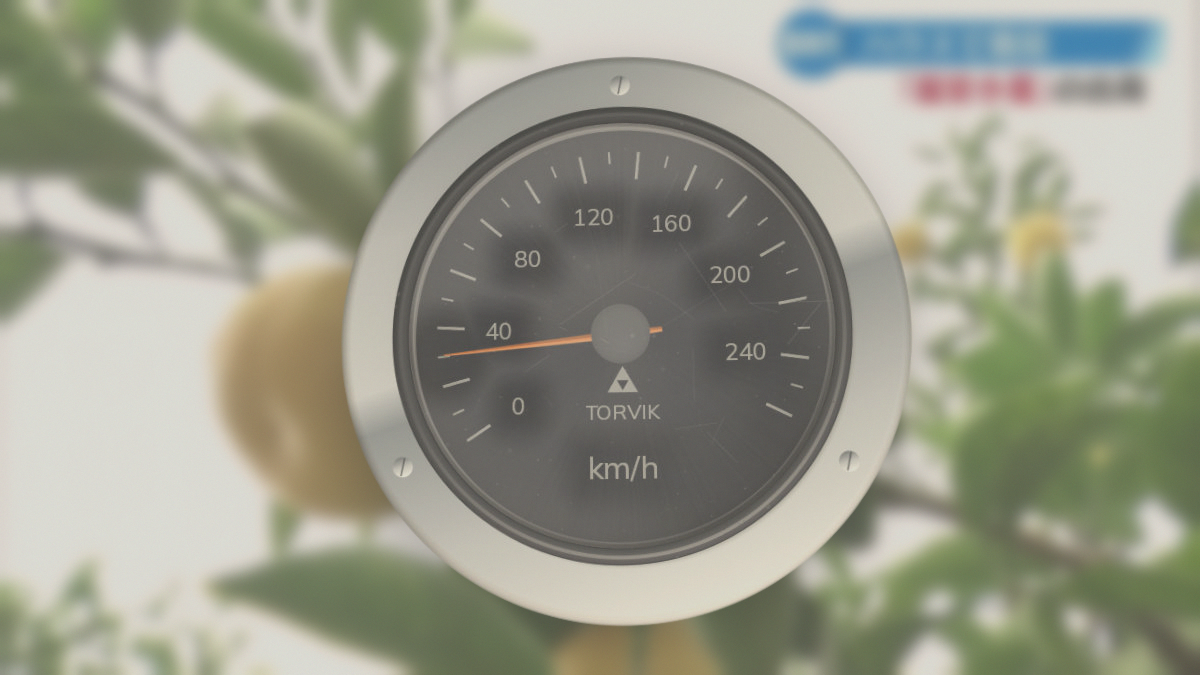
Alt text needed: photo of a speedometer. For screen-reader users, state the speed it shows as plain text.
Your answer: 30 km/h
